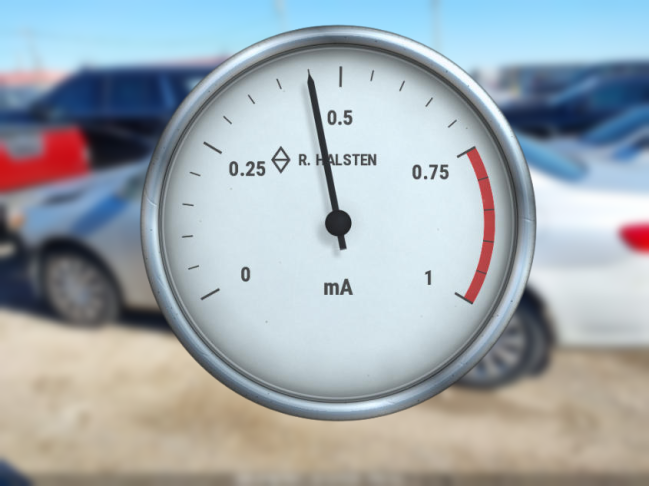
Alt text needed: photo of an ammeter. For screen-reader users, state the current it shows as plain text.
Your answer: 0.45 mA
